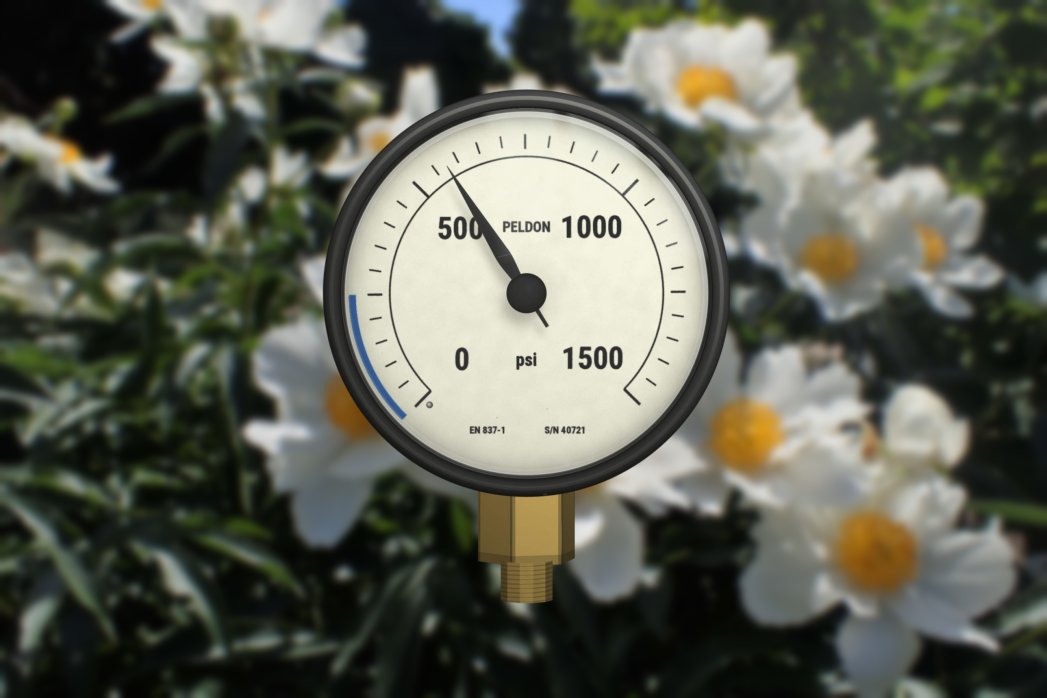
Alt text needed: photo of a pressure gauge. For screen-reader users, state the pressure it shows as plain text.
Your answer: 575 psi
